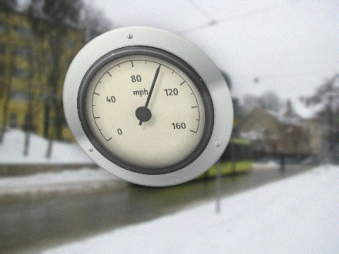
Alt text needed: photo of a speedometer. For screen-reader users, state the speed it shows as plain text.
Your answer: 100 mph
